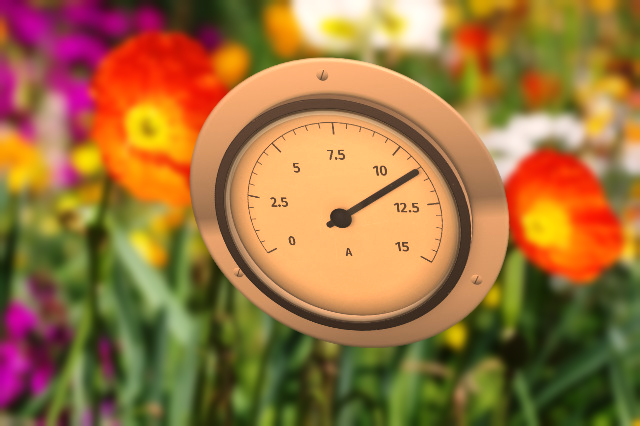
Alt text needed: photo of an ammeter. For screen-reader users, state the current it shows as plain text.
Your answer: 11 A
